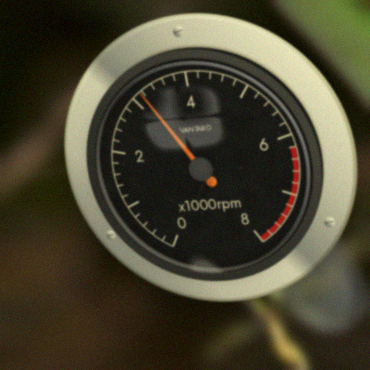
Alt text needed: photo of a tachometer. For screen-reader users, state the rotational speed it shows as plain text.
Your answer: 3200 rpm
